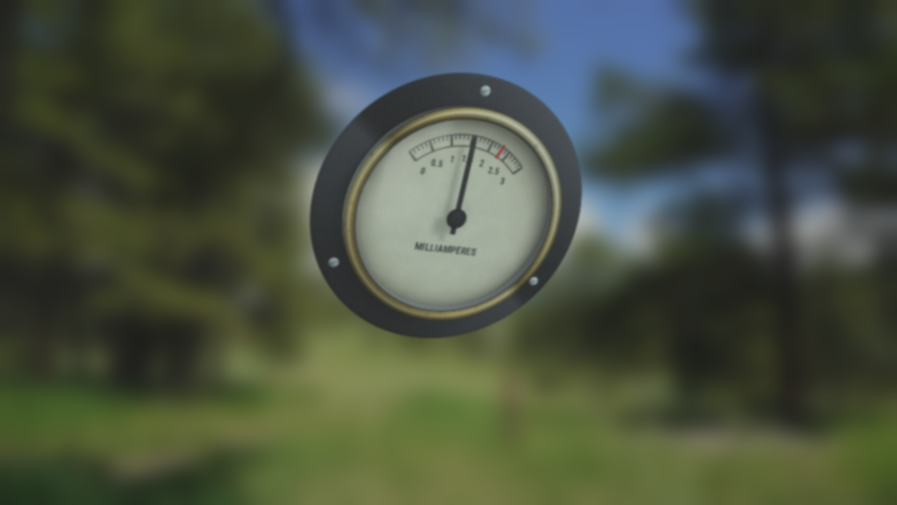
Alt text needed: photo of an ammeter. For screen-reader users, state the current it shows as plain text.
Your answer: 1.5 mA
